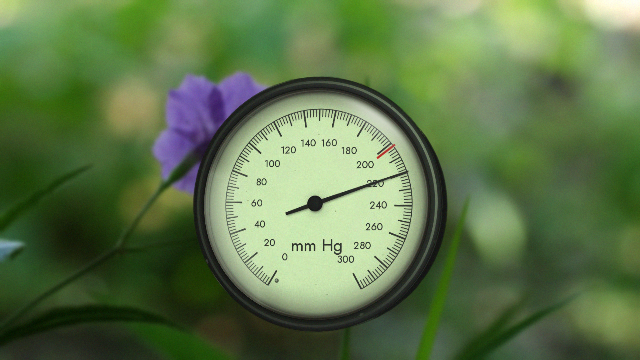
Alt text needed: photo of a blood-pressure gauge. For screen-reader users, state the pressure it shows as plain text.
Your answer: 220 mmHg
